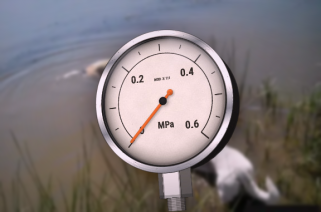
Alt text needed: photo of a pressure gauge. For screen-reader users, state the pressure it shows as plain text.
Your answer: 0 MPa
